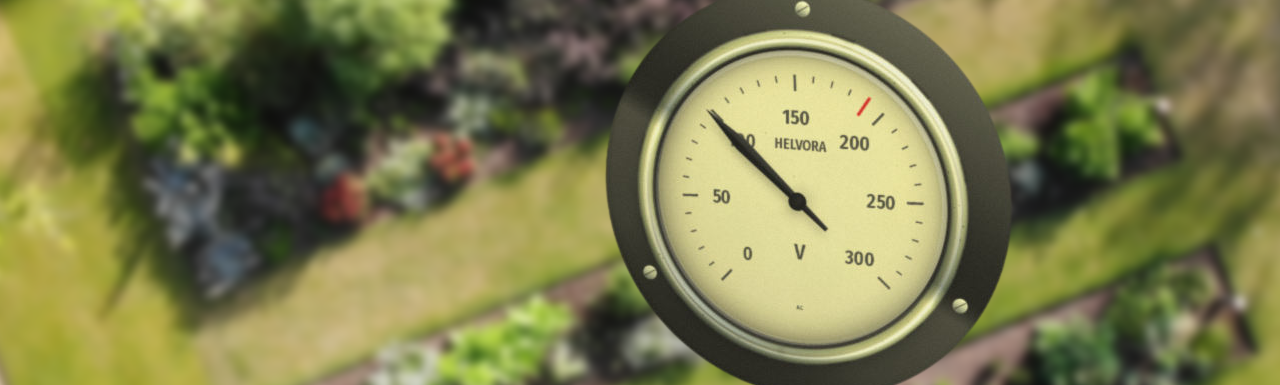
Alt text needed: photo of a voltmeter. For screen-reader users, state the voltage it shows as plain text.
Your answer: 100 V
